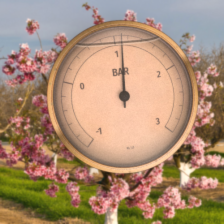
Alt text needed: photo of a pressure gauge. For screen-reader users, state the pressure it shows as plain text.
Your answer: 1.1 bar
